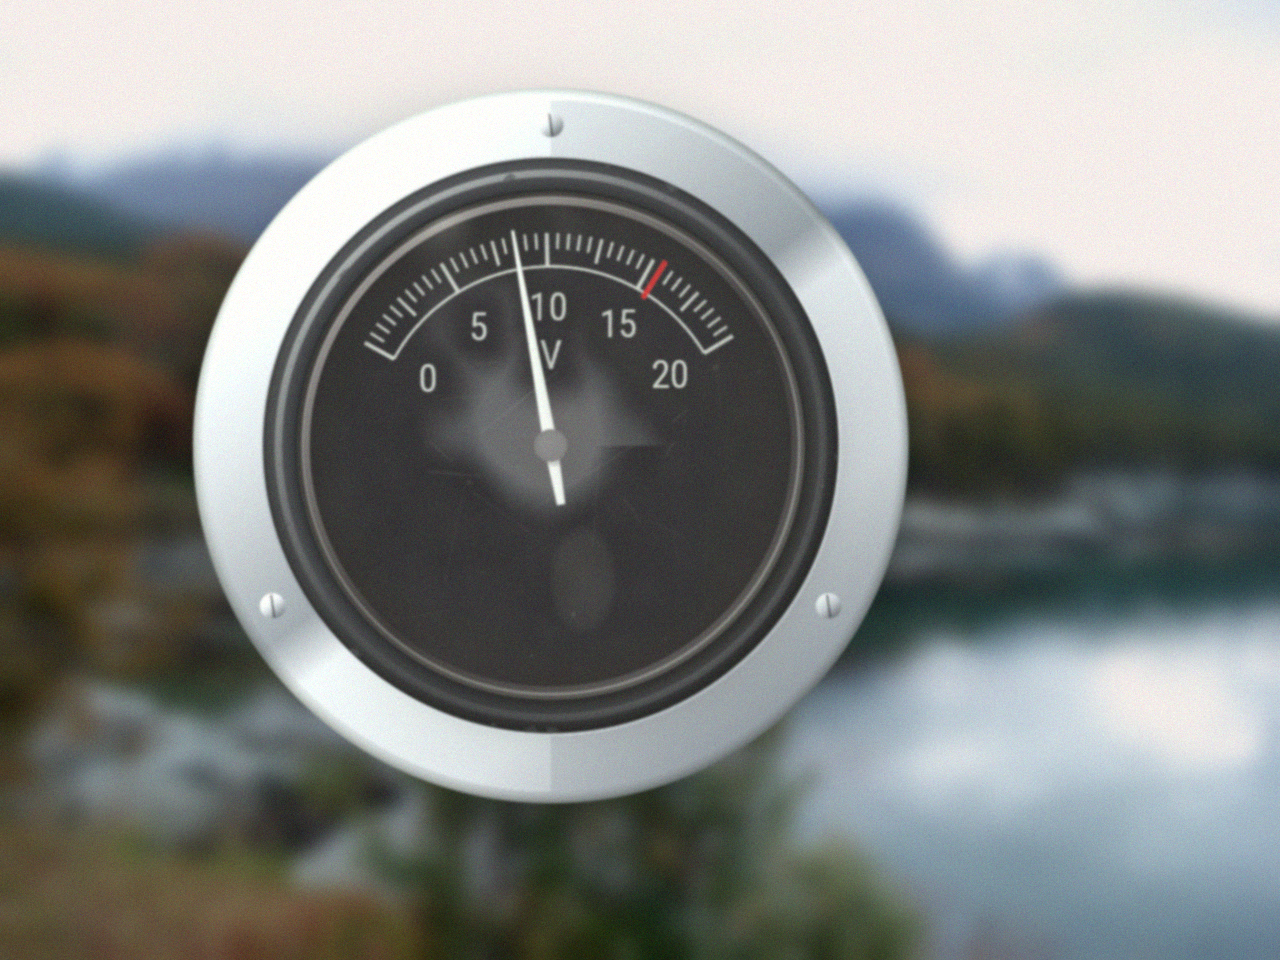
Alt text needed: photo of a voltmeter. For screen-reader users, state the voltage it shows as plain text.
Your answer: 8.5 V
